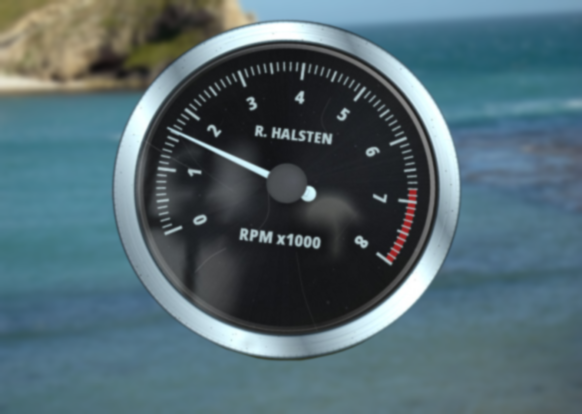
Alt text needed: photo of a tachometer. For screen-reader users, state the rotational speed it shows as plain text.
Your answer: 1600 rpm
